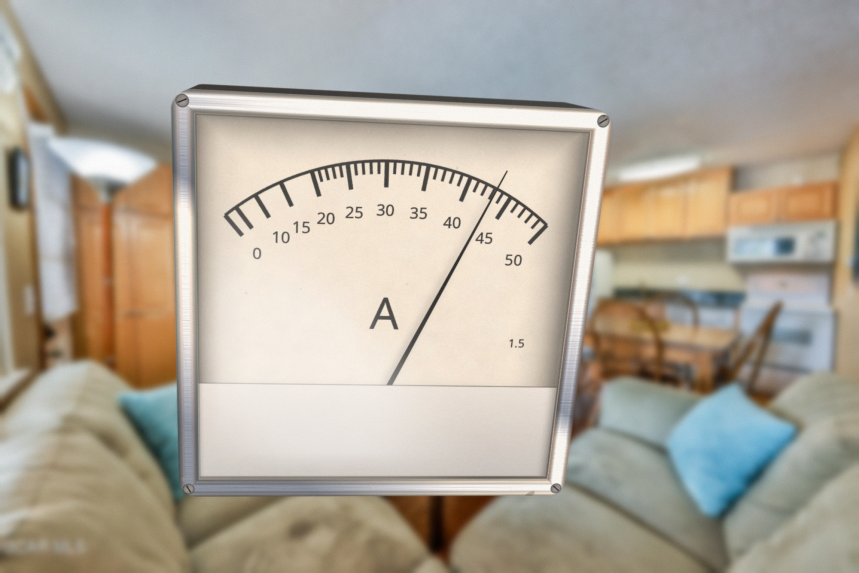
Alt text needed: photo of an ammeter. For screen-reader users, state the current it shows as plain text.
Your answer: 43 A
